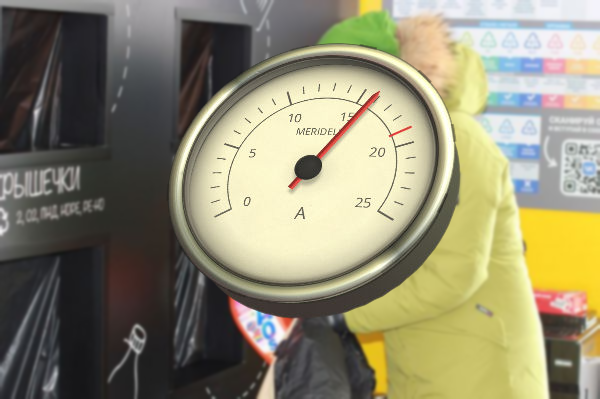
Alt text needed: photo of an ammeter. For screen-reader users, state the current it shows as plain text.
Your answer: 16 A
